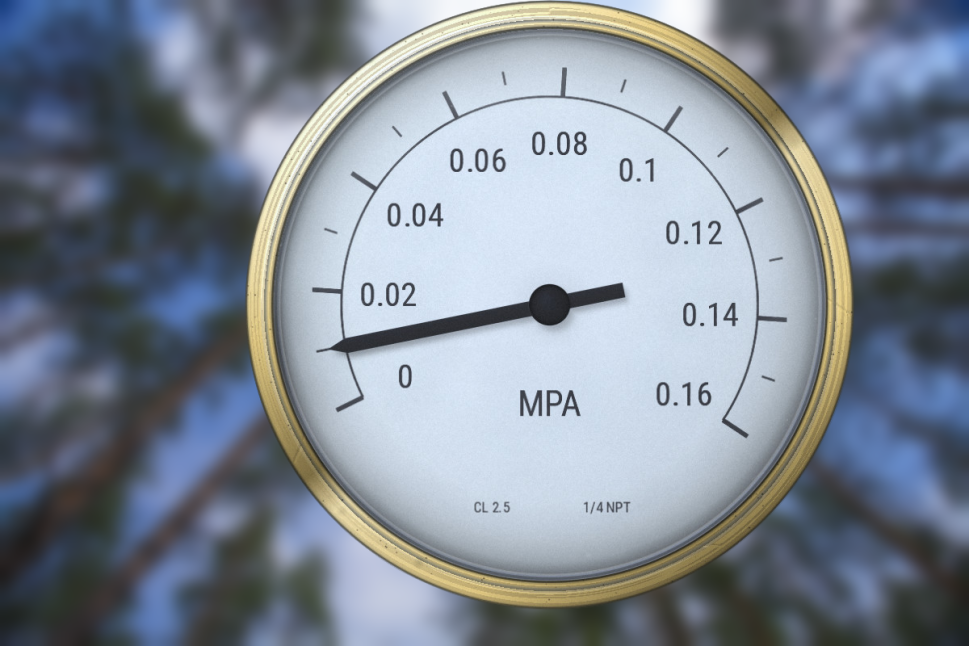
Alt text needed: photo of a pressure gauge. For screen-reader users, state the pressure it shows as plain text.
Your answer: 0.01 MPa
